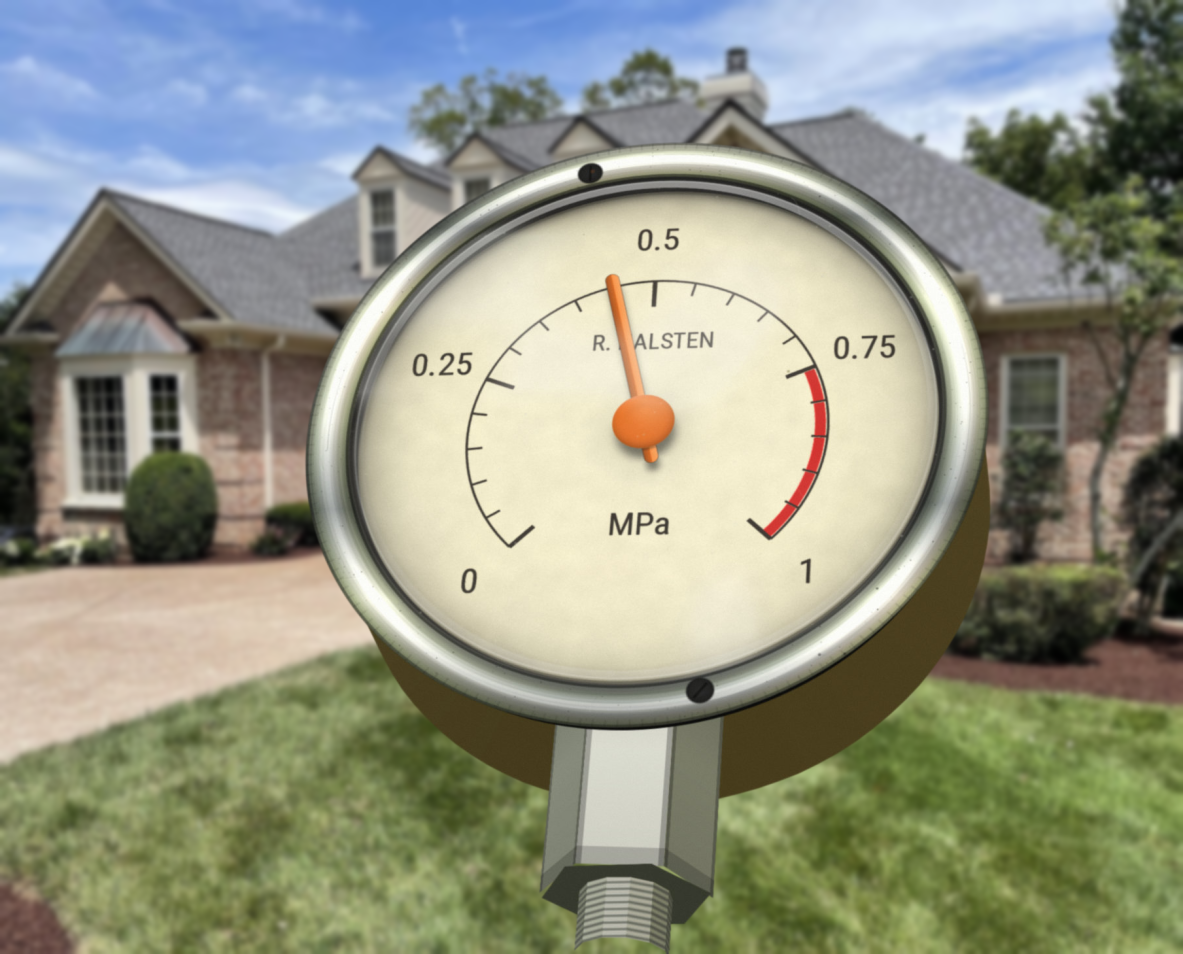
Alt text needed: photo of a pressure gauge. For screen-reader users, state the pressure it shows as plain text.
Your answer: 0.45 MPa
